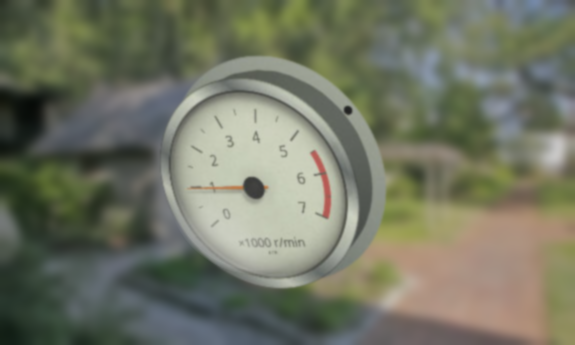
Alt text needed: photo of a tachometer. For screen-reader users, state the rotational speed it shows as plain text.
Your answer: 1000 rpm
